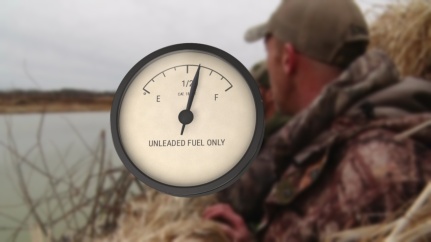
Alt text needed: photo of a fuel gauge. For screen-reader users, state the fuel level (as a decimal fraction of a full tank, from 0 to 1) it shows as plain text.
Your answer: 0.625
